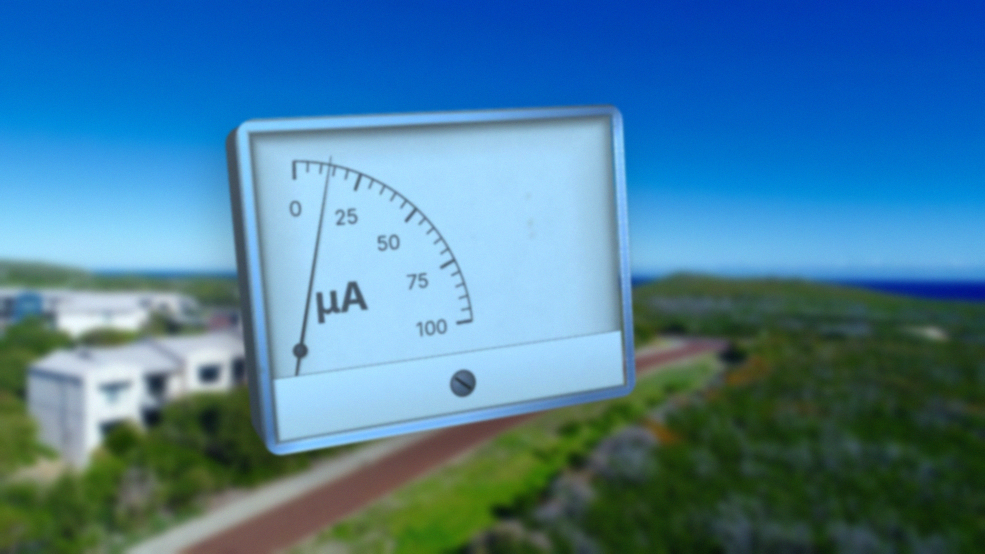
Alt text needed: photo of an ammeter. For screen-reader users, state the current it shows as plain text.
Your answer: 12.5 µA
